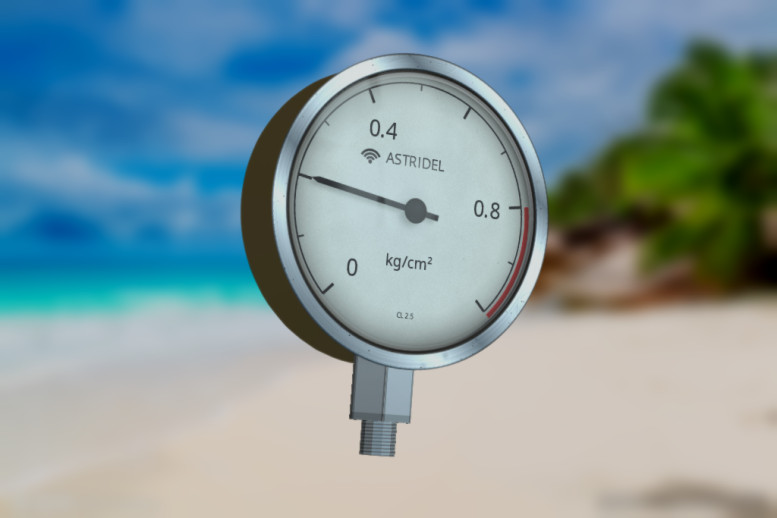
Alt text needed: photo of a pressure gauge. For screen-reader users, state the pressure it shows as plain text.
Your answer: 0.2 kg/cm²
